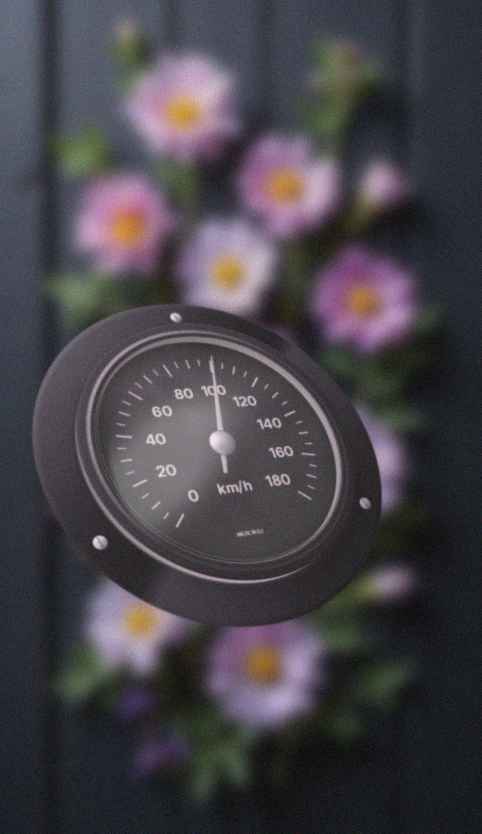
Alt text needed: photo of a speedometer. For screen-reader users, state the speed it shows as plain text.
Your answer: 100 km/h
